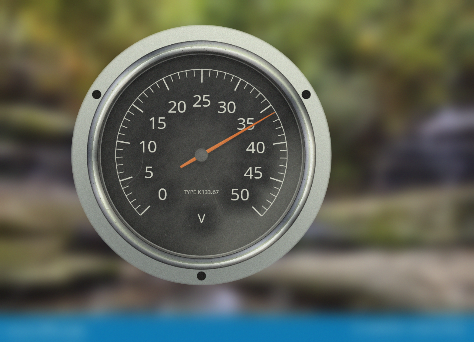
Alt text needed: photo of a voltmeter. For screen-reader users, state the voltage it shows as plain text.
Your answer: 36 V
